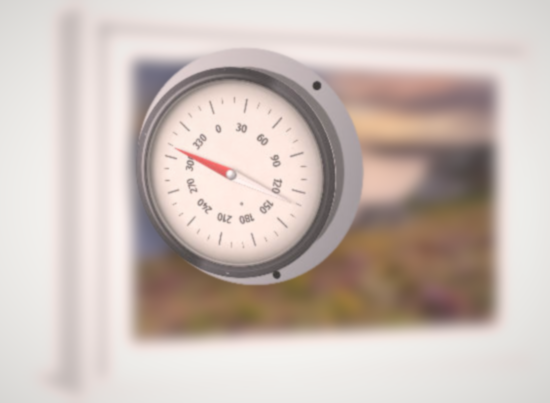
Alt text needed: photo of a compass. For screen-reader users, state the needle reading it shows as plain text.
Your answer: 310 °
